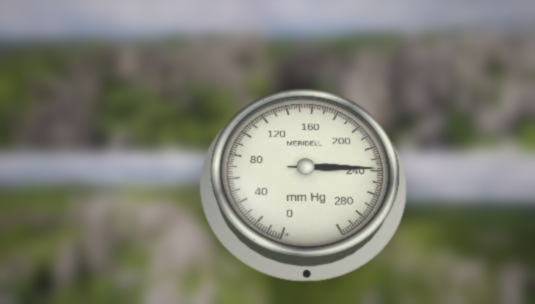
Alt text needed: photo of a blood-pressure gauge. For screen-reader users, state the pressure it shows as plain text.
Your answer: 240 mmHg
